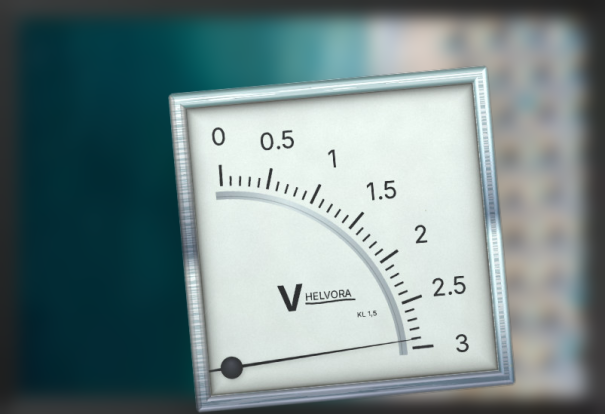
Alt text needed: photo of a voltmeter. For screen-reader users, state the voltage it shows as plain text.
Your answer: 2.9 V
